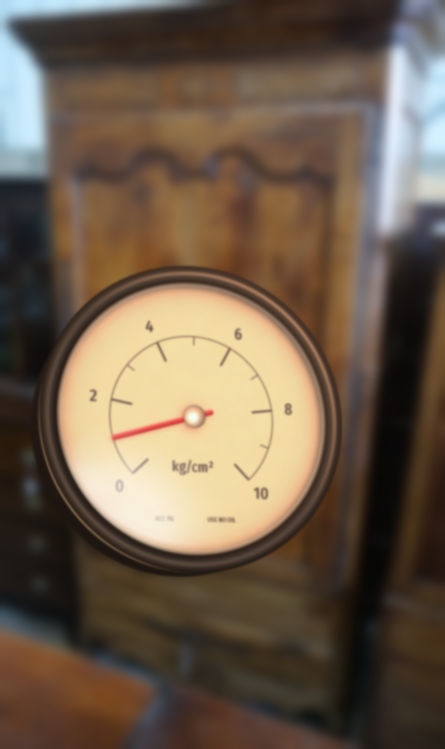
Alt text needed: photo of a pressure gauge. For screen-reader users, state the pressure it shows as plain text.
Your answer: 1 kg/cm²
